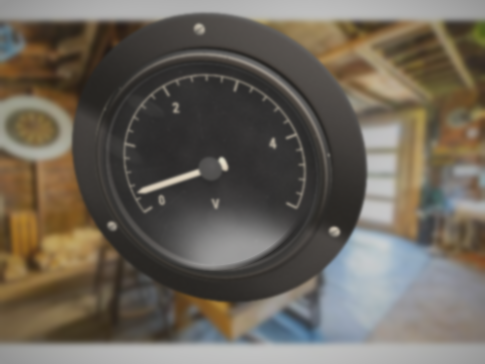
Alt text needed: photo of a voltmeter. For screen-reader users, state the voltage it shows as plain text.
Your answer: 0.3 V
